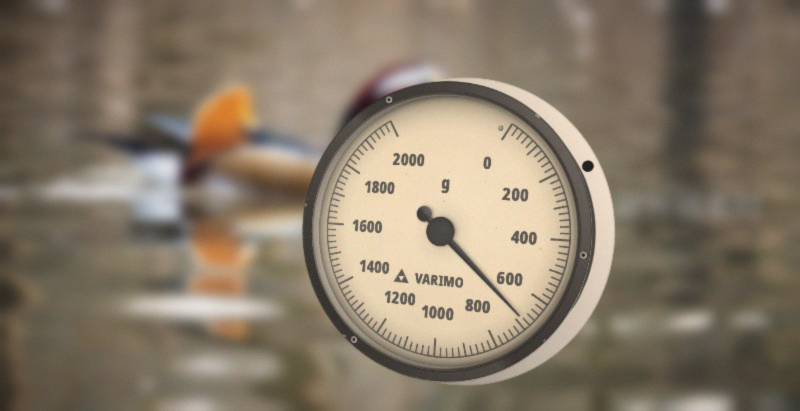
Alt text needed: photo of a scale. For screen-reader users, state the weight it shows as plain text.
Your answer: 680 g
